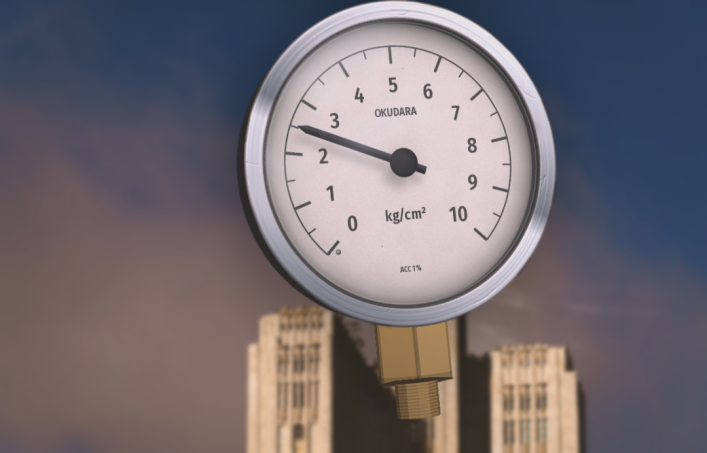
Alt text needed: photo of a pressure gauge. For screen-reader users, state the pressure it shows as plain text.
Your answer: 2.5 kg/cm²
